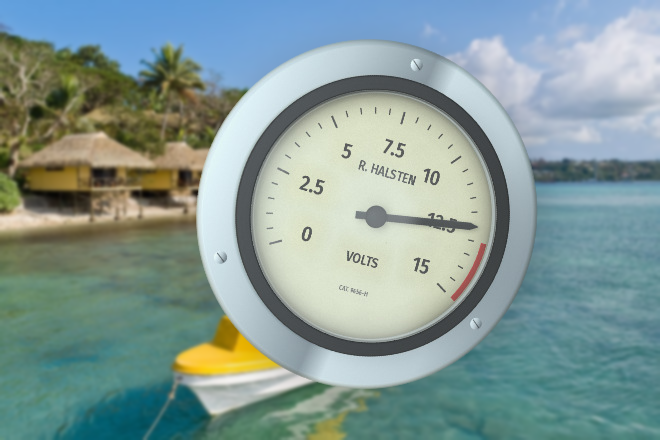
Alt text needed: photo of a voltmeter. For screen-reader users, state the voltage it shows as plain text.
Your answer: 12.5 V
